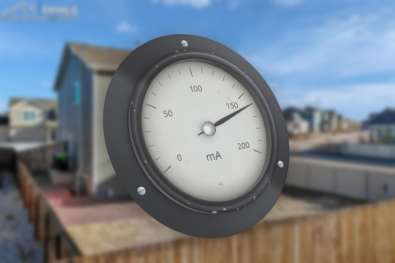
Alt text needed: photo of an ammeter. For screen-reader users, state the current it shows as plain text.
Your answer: 160 mA
